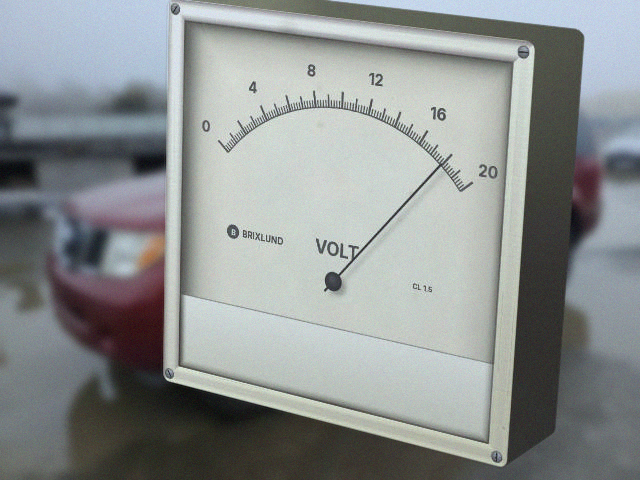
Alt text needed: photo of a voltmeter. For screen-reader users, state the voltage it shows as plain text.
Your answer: 18 V
